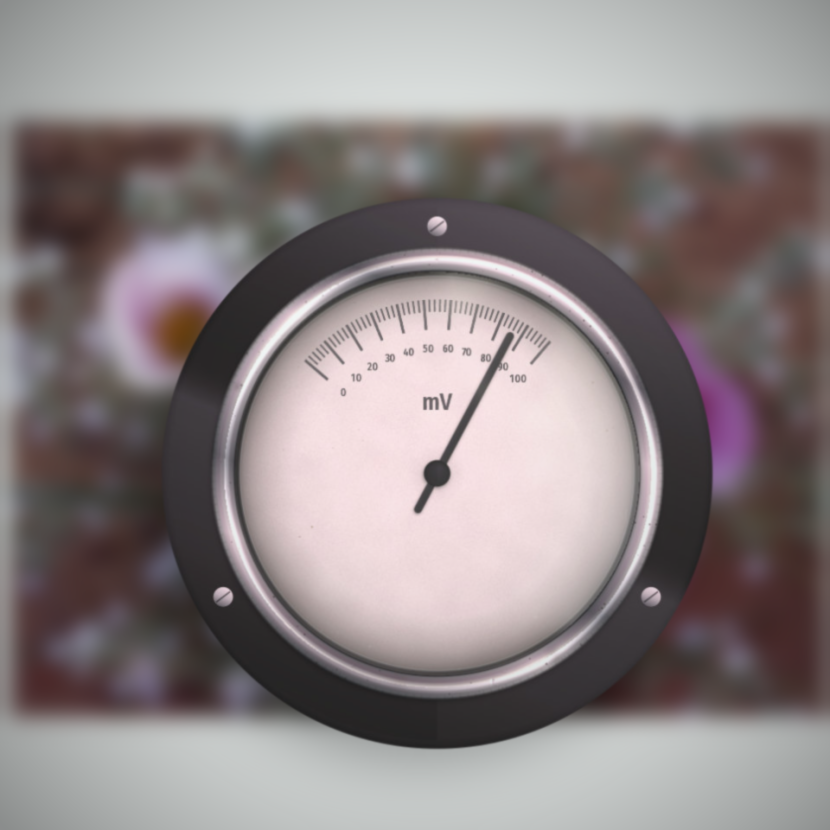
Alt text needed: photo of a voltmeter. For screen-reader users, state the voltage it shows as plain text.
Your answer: 86 mV
